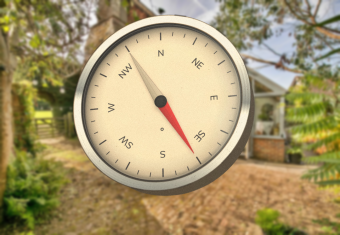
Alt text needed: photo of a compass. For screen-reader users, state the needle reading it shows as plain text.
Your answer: 150 °
